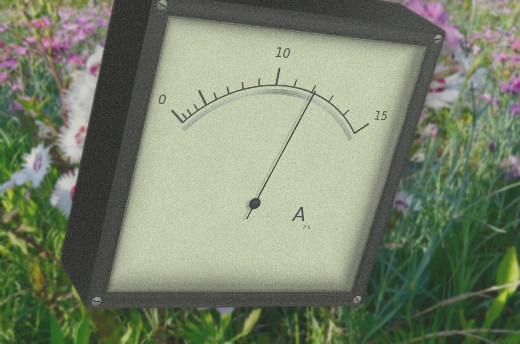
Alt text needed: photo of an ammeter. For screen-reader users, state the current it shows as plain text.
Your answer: 12 A
